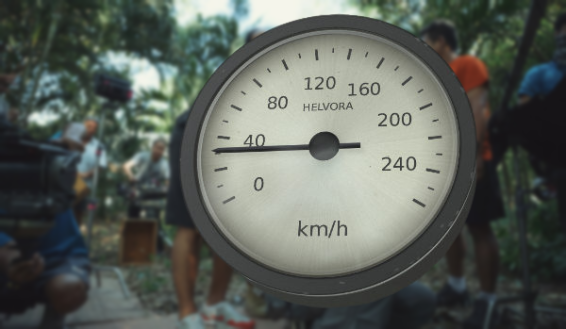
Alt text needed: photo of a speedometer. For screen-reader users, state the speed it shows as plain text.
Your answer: 30 km/h
